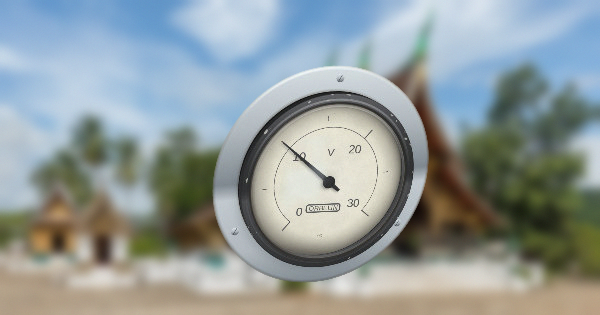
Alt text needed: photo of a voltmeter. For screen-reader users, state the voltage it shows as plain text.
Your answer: 10 V
